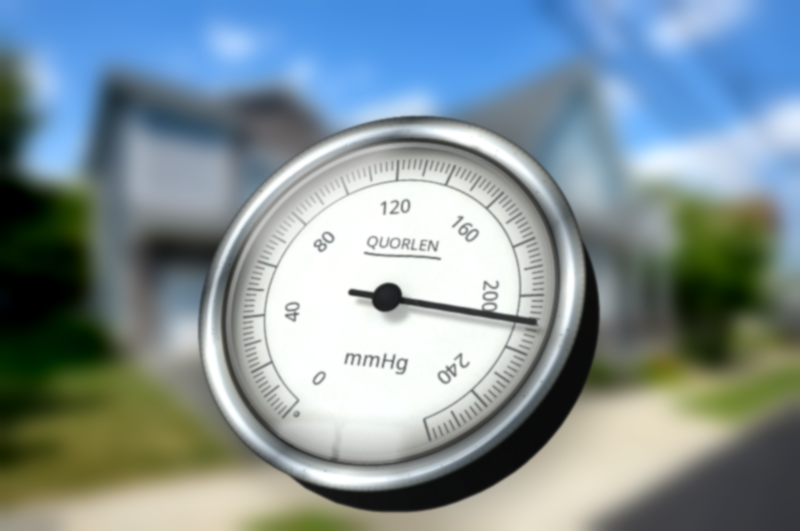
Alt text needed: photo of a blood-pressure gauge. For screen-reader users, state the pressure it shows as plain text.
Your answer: 210 mmHg
